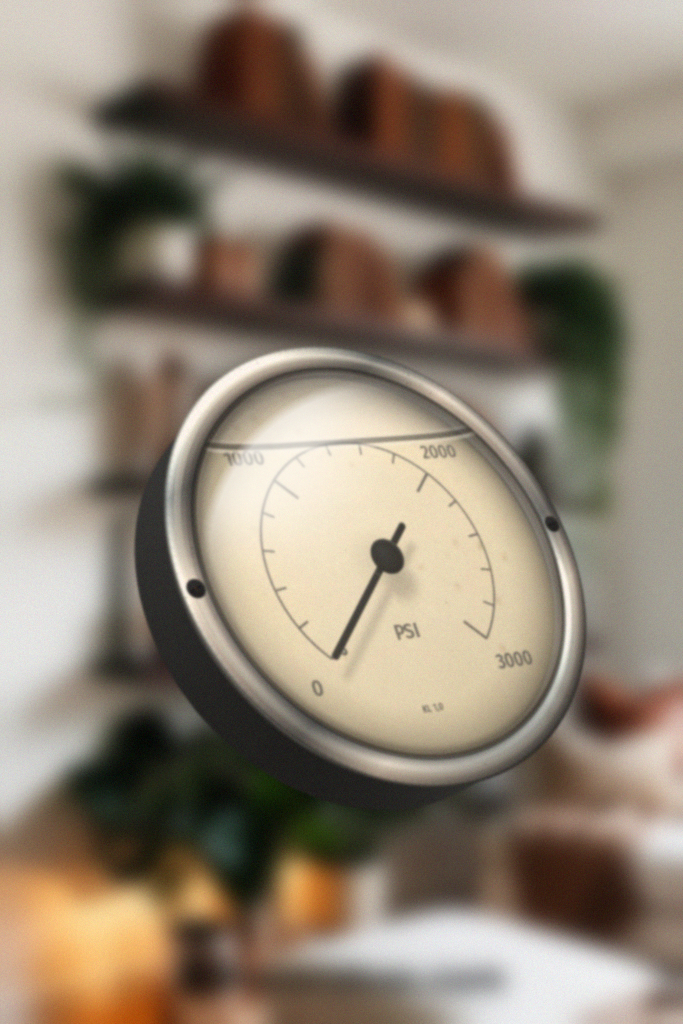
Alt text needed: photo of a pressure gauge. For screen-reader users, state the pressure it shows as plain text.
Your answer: 0 psi
